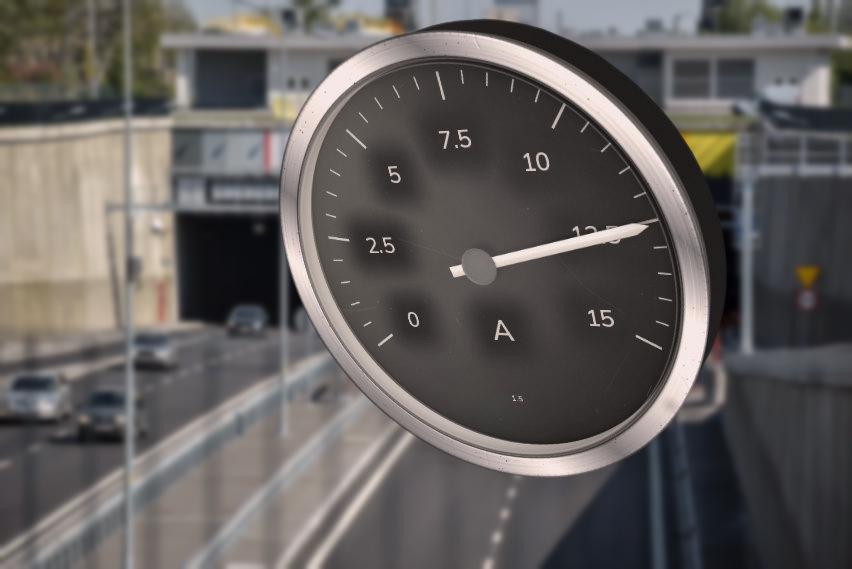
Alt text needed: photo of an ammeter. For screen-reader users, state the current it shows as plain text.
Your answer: 12.5 A
